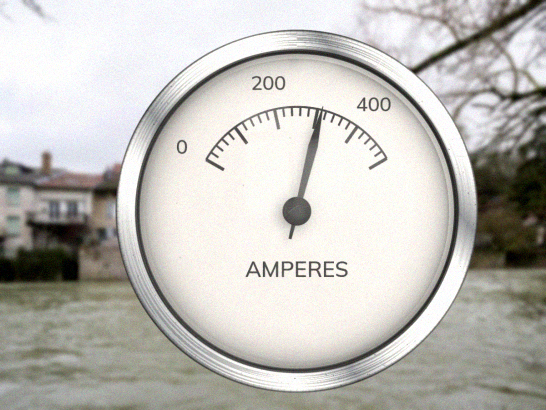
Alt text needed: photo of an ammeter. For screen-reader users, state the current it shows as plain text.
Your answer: 310 A
